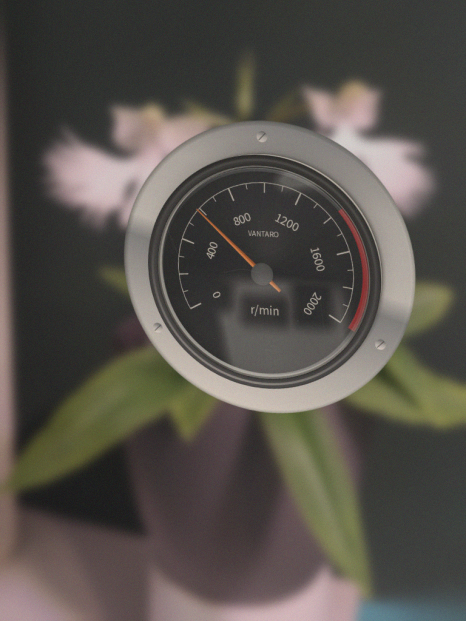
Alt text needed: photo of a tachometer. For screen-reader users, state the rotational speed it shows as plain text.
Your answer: 600 rpm
